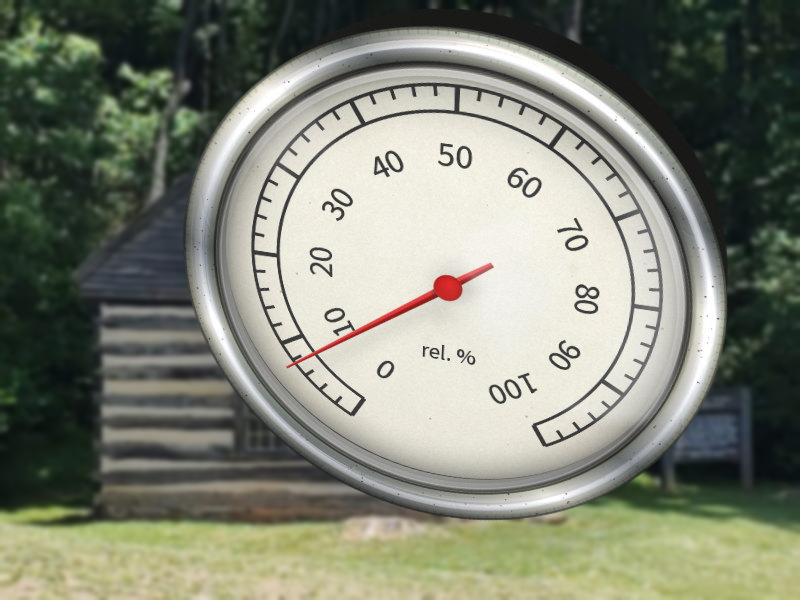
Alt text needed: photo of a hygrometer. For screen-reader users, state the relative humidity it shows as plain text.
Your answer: 8 %
